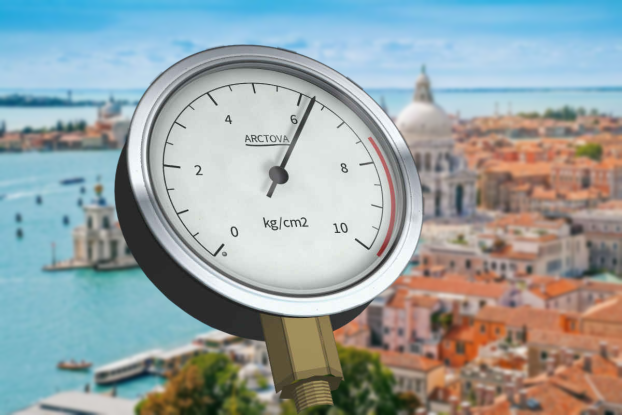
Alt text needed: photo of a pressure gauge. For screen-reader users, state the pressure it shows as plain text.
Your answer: 6.25 kg/cm²
